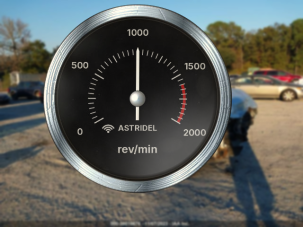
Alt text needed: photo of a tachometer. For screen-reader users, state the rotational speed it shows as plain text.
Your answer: 1000 rpm
